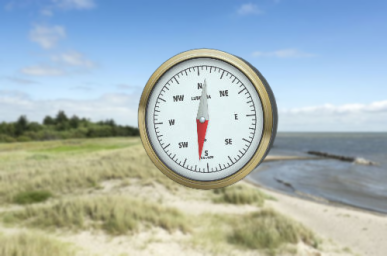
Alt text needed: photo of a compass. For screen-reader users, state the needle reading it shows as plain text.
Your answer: 190 °
